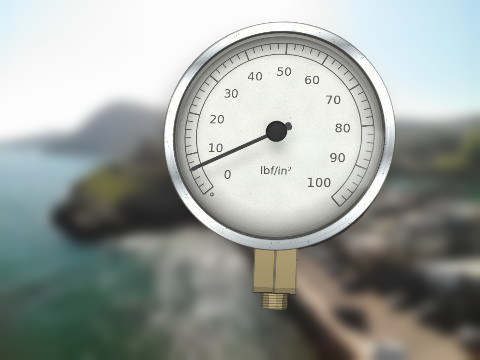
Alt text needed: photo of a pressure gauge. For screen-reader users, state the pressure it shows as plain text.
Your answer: 6 psi
